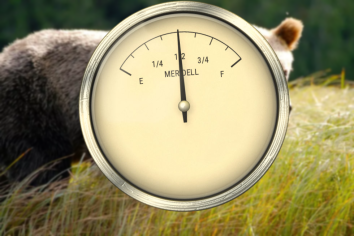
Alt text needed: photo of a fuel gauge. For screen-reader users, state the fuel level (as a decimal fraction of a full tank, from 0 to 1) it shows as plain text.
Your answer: 0.5
